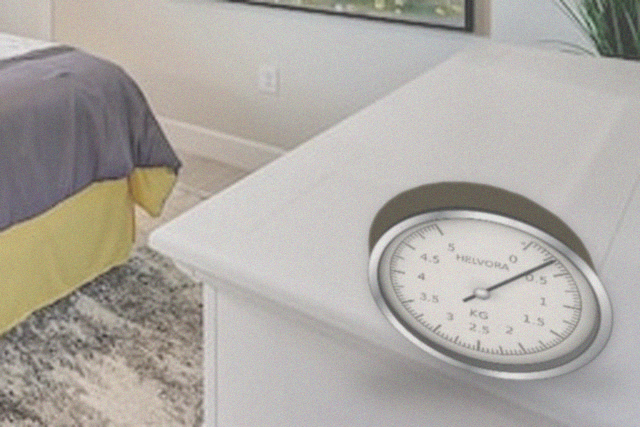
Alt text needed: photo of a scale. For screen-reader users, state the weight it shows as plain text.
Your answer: 0.25 kg
